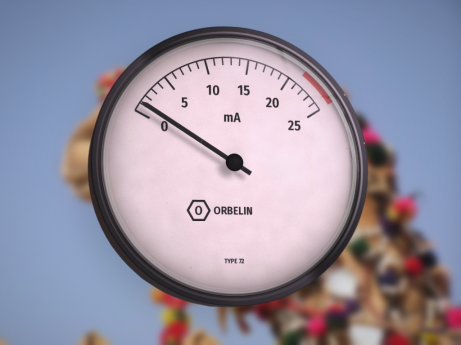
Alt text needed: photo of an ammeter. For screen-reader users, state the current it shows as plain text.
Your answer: 1 mA
